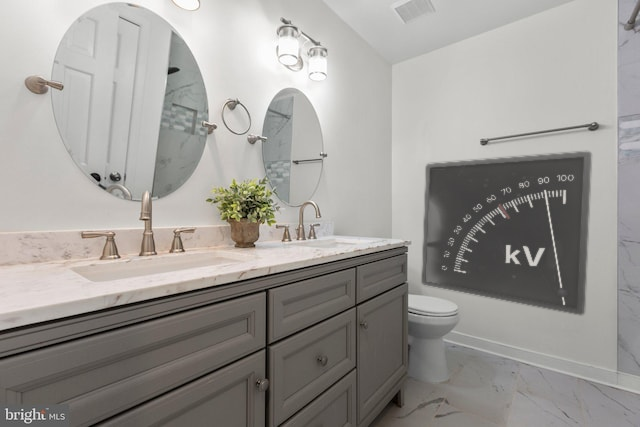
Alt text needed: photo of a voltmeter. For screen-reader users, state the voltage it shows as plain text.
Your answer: 90 kV
